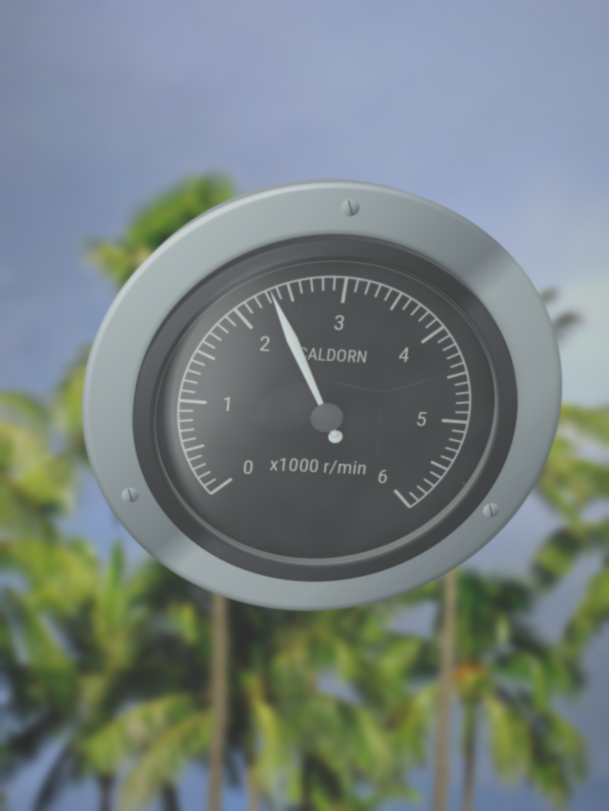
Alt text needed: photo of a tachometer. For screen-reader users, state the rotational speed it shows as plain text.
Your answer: 2350 rpm
